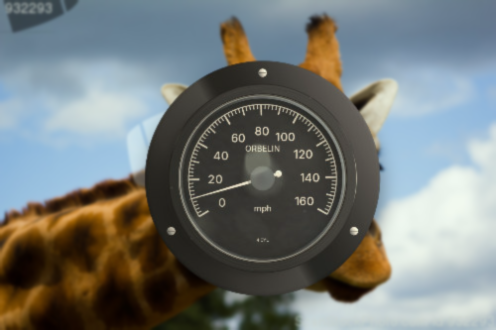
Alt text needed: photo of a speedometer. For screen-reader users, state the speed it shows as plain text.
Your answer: 10 mph
